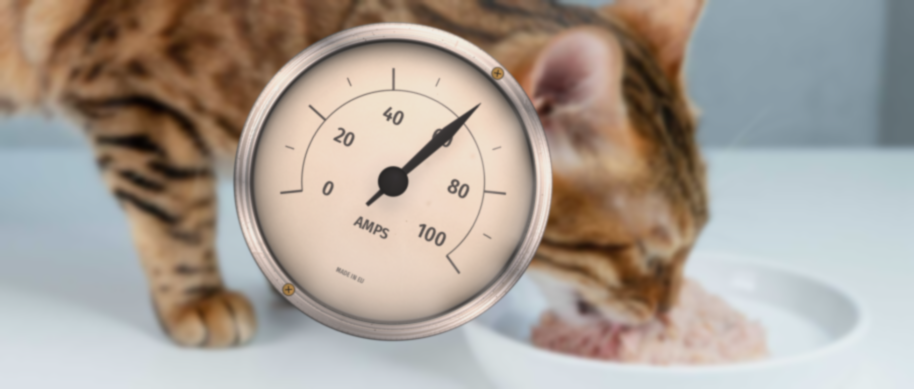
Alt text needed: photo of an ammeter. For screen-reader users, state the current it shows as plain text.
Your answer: 60 A
